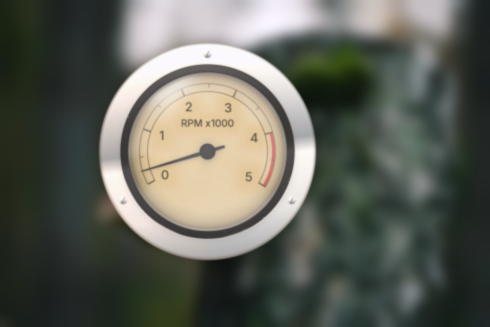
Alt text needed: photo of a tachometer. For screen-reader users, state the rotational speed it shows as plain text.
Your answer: 250 rpm
